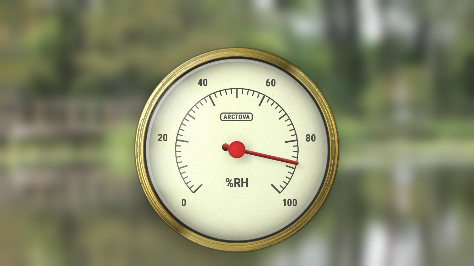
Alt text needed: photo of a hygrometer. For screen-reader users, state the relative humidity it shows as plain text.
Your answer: 88 %
